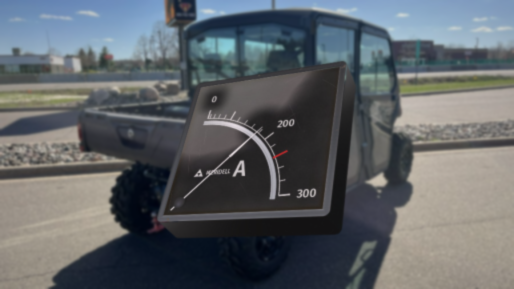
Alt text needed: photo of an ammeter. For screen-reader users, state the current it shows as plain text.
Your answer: 180 A
